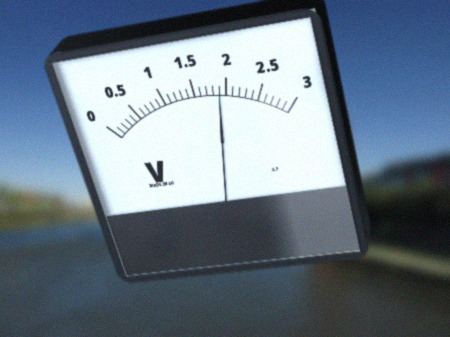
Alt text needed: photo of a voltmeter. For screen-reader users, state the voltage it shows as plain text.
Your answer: 1.9 V
